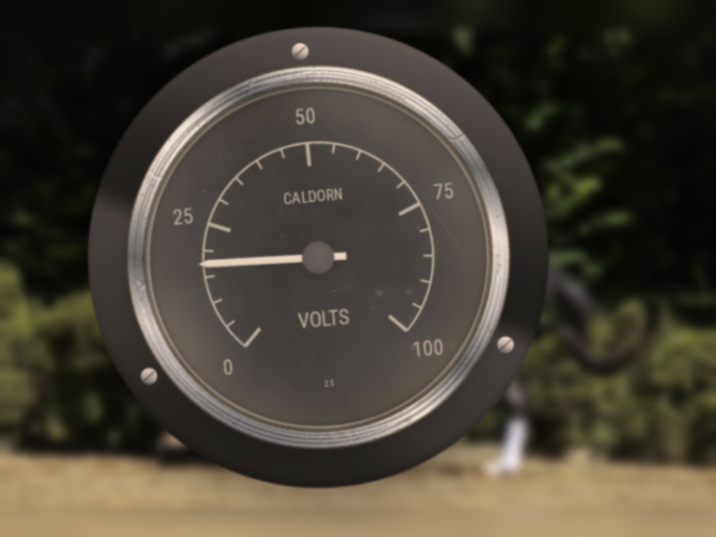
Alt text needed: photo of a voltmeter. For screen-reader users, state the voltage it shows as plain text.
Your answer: 17.5 V
